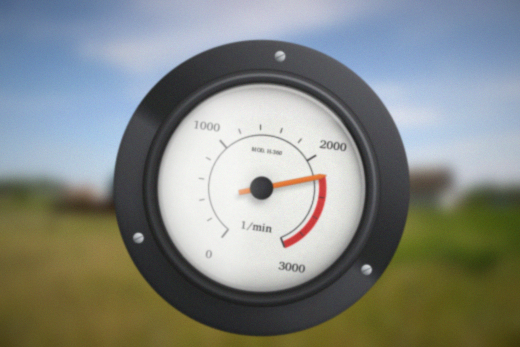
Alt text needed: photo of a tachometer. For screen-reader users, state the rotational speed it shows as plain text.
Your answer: 2200 rpm
